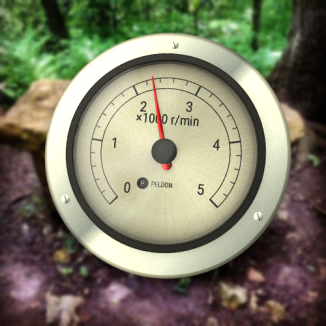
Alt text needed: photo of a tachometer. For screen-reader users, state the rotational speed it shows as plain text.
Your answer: 2300 rpm
